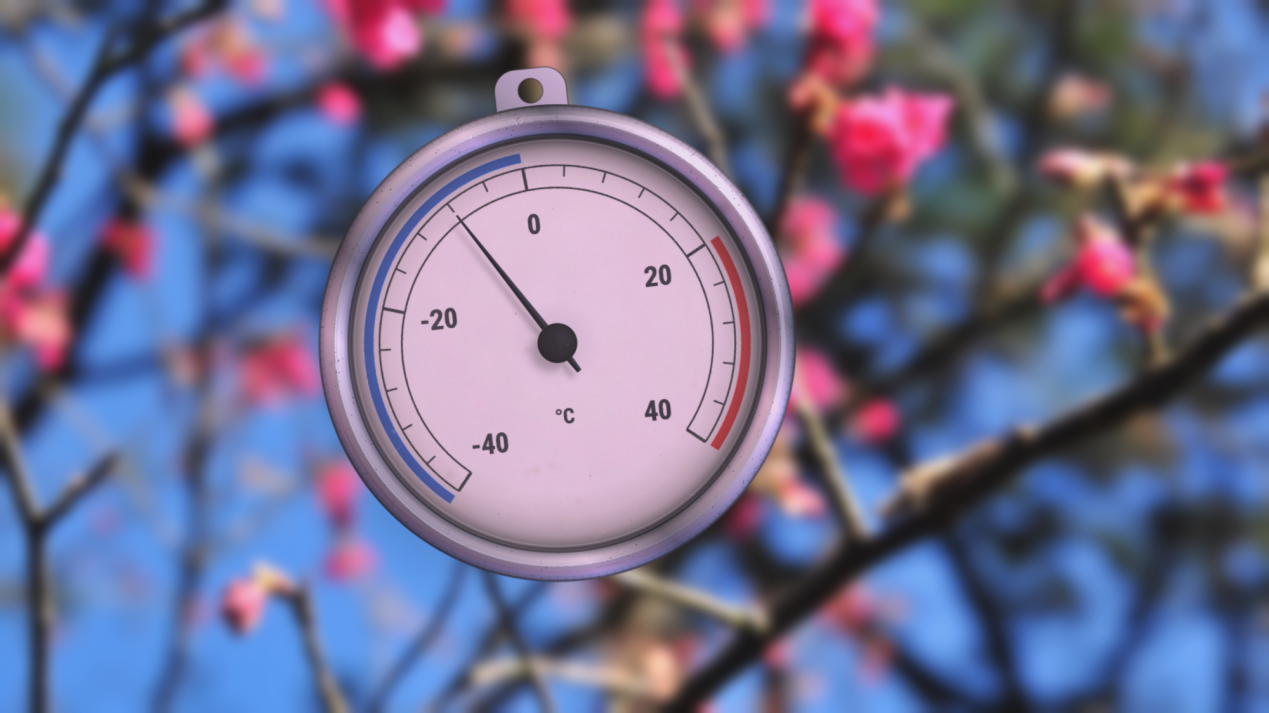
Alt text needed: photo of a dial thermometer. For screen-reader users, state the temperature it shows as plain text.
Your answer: -8 °C
